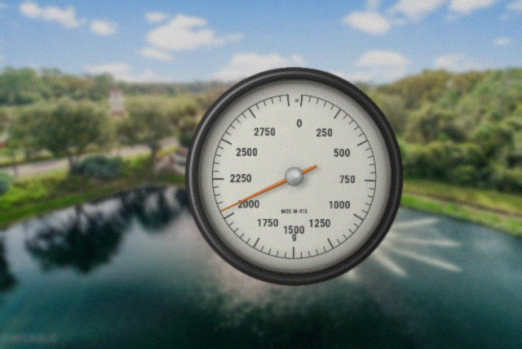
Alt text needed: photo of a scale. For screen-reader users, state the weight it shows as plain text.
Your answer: 2050 g
